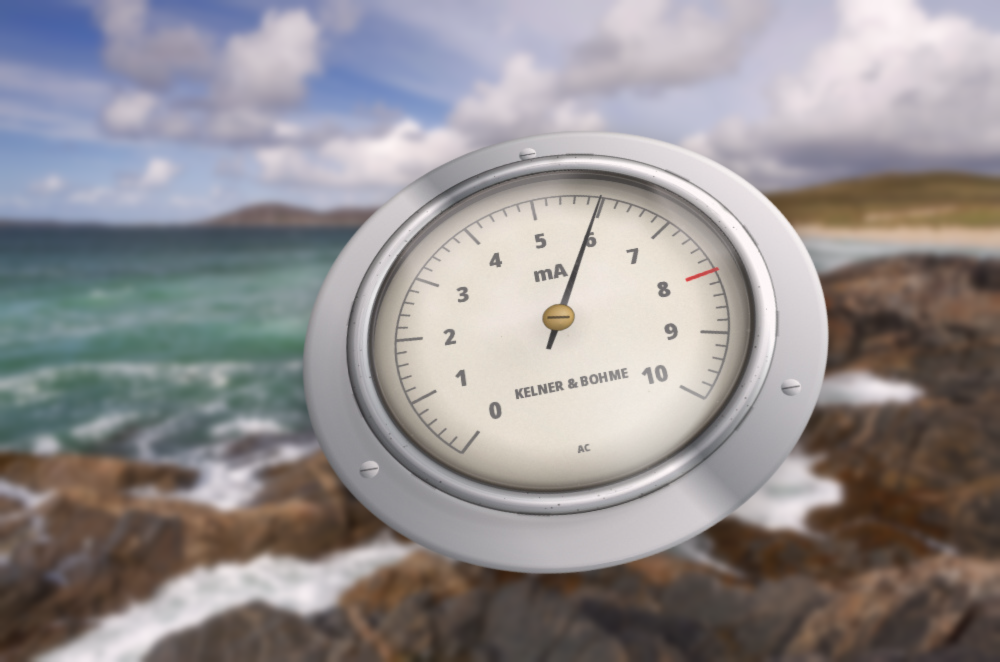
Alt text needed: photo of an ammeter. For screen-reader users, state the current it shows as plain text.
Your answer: 6 mA
